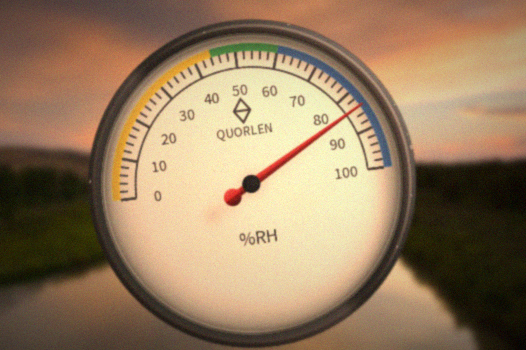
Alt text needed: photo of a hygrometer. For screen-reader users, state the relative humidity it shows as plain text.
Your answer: 84 %
